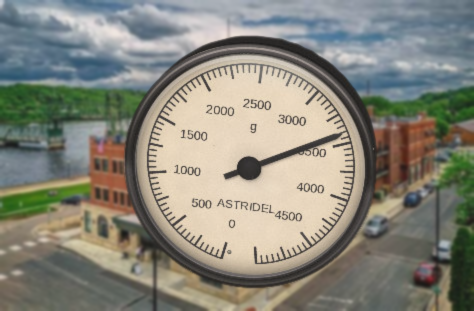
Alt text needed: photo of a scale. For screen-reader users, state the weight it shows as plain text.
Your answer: 3400 g
